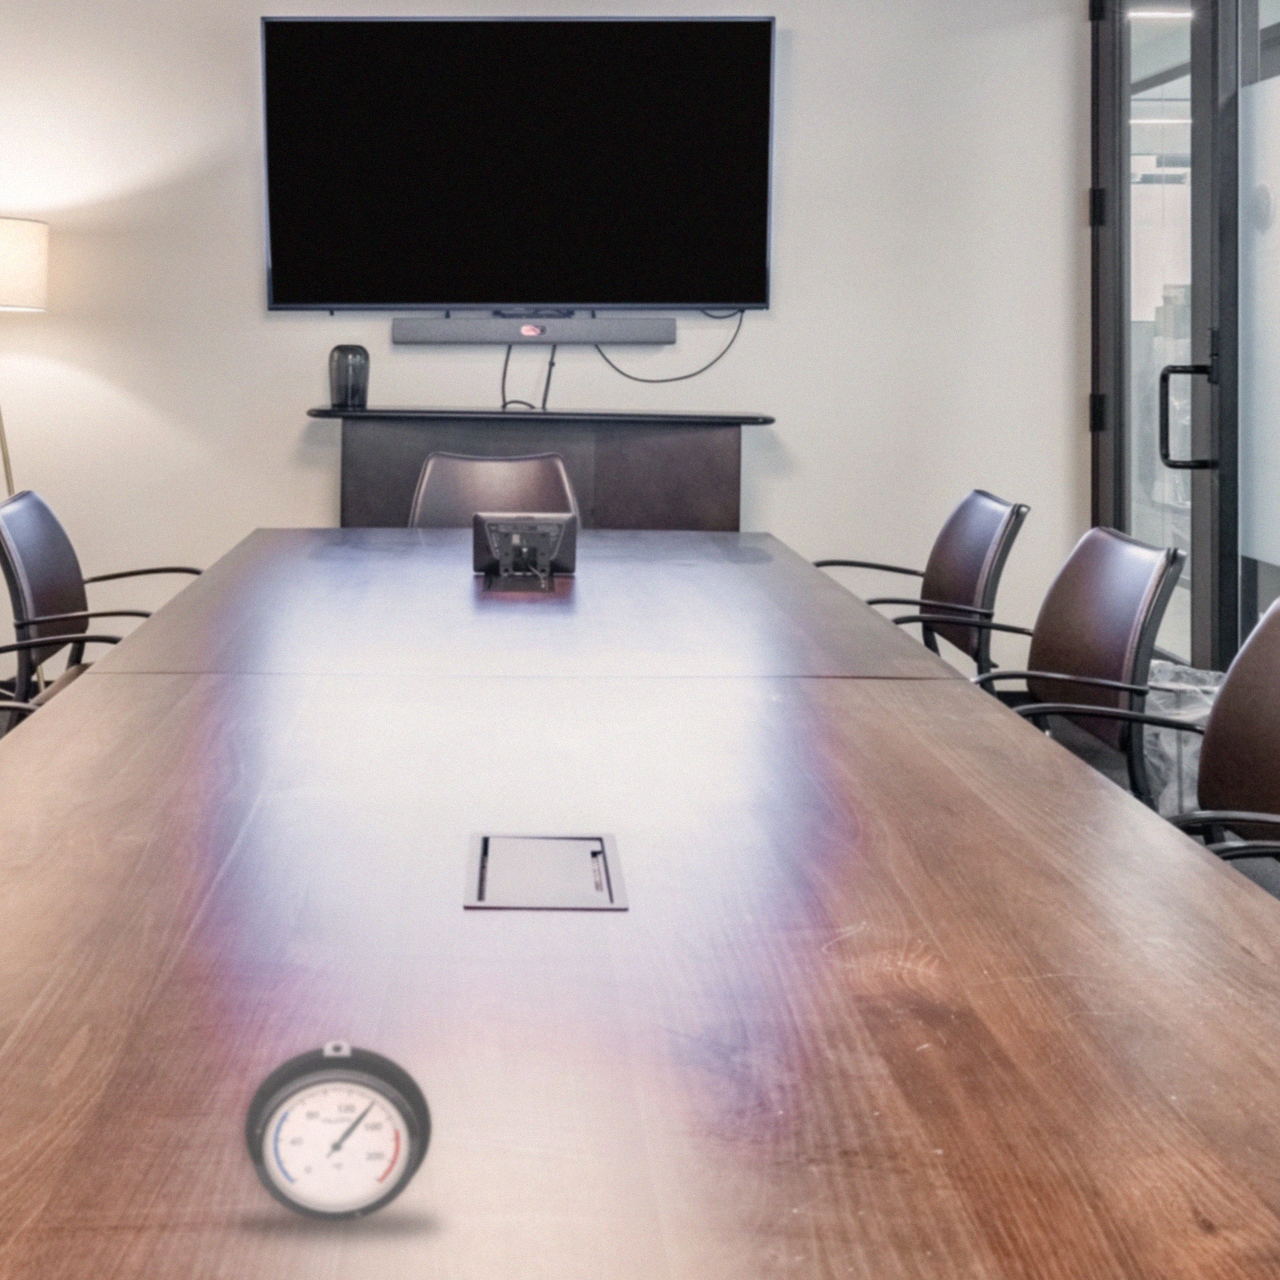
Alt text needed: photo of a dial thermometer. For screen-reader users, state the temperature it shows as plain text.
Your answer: 140 °F
